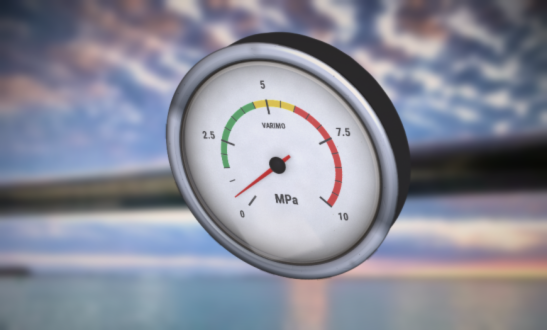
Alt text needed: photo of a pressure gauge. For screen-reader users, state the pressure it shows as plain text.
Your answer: 0.5 MPa
